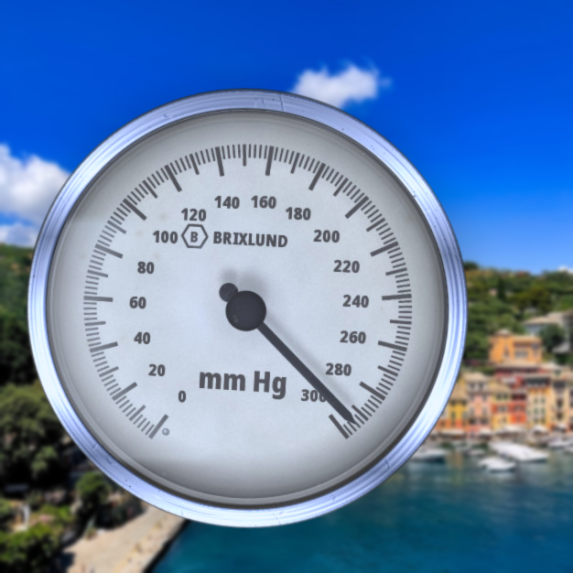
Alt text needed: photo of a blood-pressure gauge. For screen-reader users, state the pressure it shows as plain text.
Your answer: 294 mmHg
